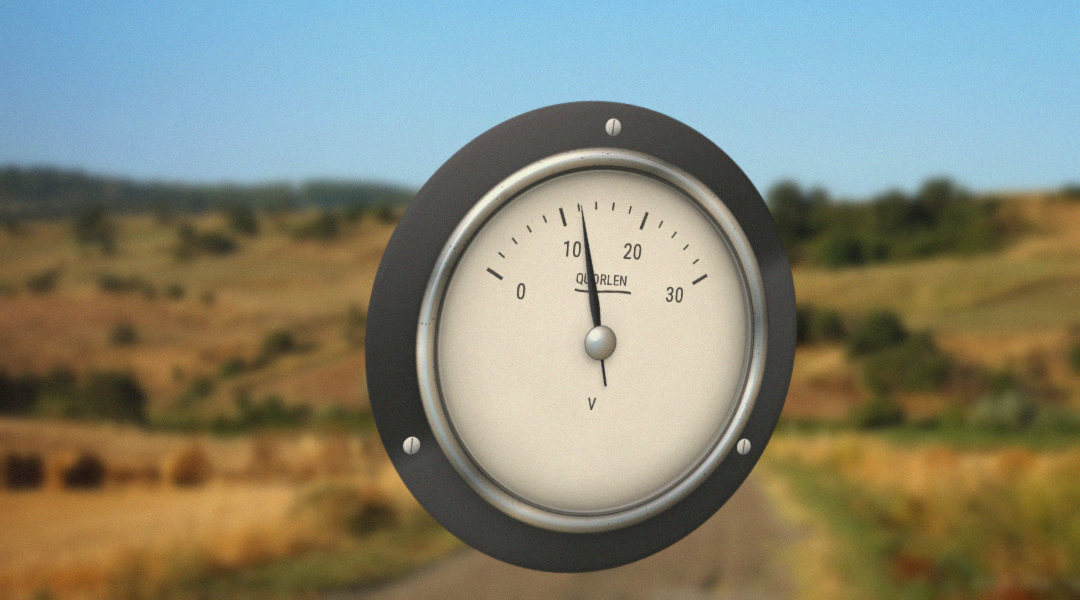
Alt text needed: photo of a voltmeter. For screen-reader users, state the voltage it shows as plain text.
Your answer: 12 V
